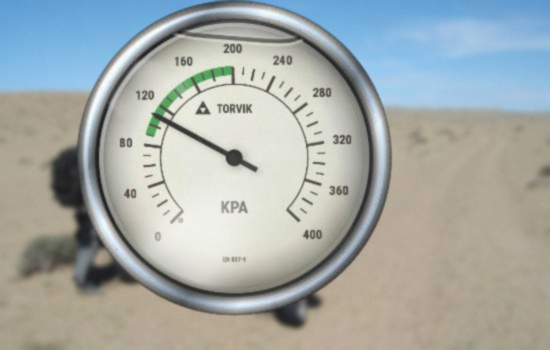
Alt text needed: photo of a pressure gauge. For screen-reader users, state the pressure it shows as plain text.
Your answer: 110 kPa
